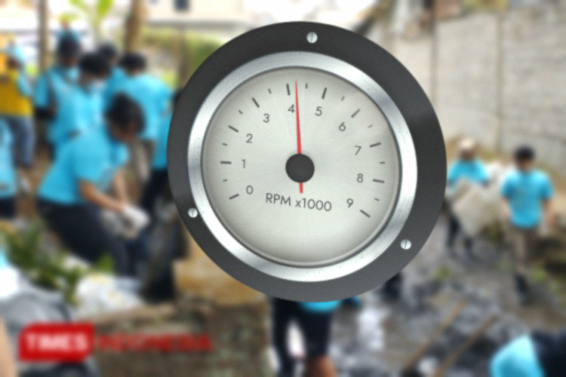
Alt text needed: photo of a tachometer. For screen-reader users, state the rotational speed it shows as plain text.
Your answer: 4250 rpm
